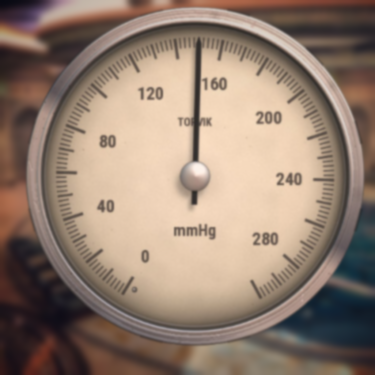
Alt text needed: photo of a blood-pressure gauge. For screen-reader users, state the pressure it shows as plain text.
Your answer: 150 mmHg
